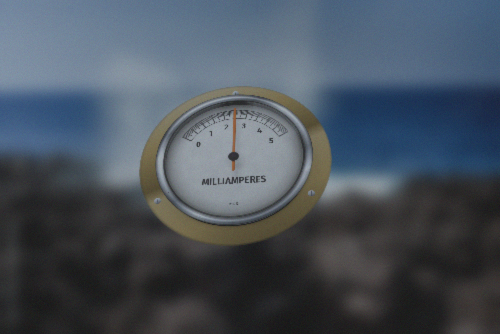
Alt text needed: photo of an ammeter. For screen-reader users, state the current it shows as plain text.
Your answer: 2.5 mA
